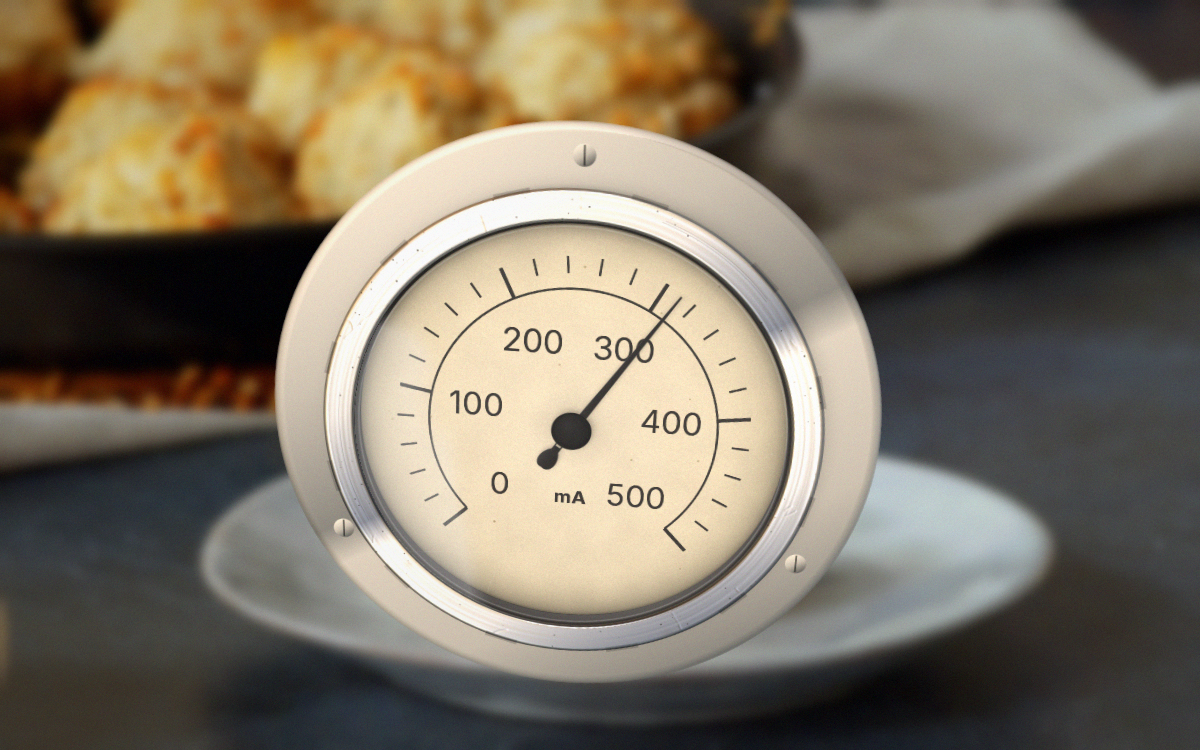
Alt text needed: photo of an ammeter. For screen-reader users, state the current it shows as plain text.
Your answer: 310 mA
